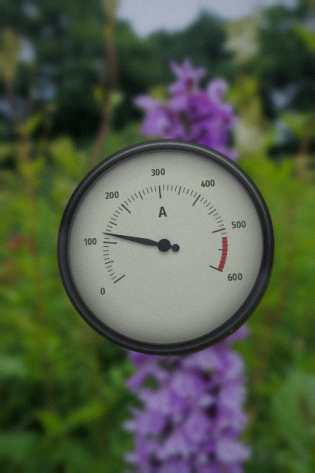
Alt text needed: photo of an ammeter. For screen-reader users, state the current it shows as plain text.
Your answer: 120 A
